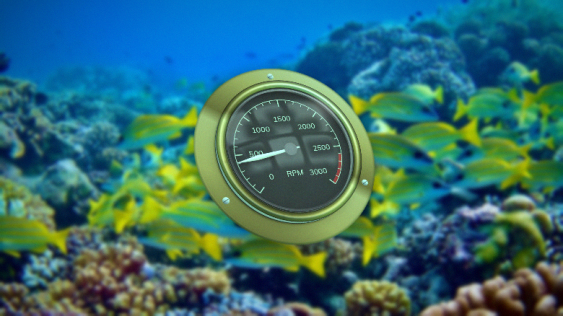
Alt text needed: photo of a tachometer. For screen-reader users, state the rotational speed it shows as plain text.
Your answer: 400 rpm
